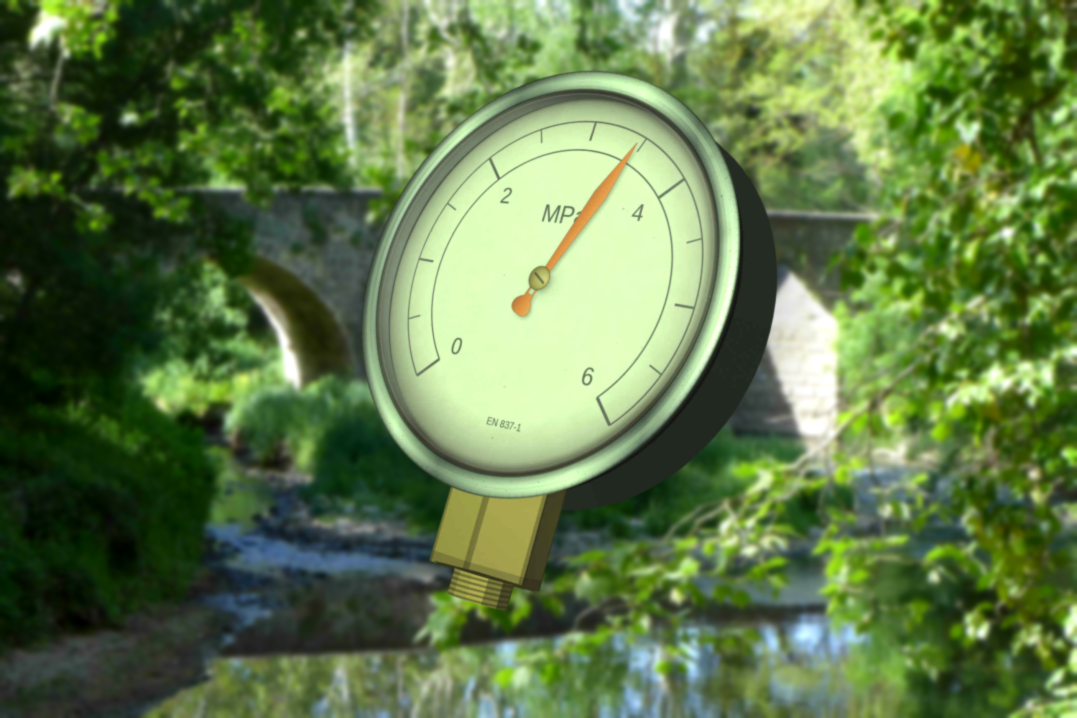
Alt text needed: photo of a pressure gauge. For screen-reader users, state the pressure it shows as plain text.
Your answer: 3.5 MPa
